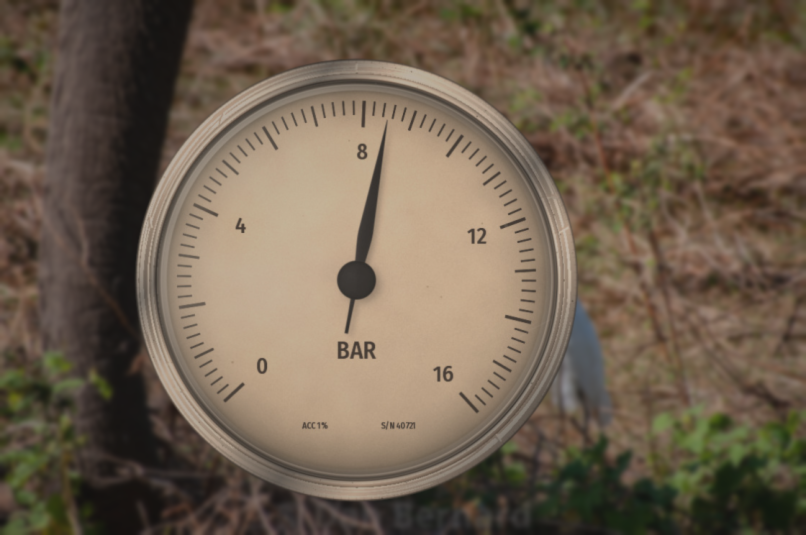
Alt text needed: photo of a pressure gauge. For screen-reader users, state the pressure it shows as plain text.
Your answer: 8.5 bar
